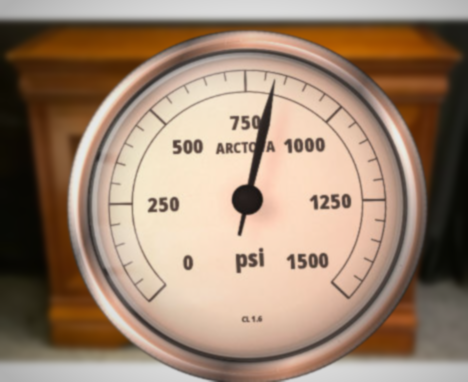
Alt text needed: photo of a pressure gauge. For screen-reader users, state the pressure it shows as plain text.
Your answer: 825 psi
